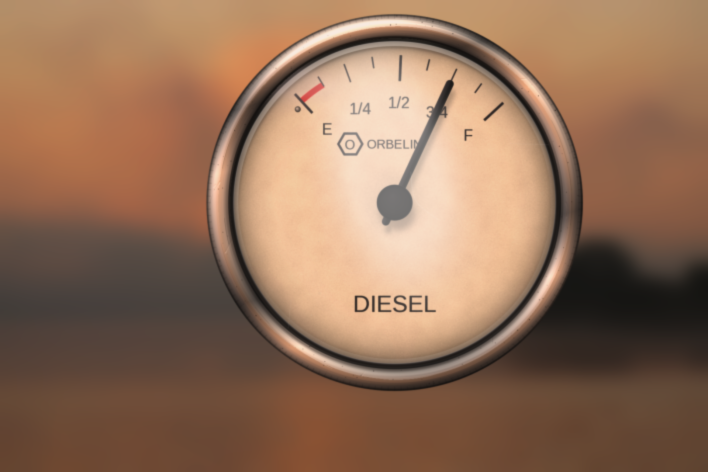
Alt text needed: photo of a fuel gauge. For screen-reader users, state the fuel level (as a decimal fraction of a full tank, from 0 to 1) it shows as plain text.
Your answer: 0.75
